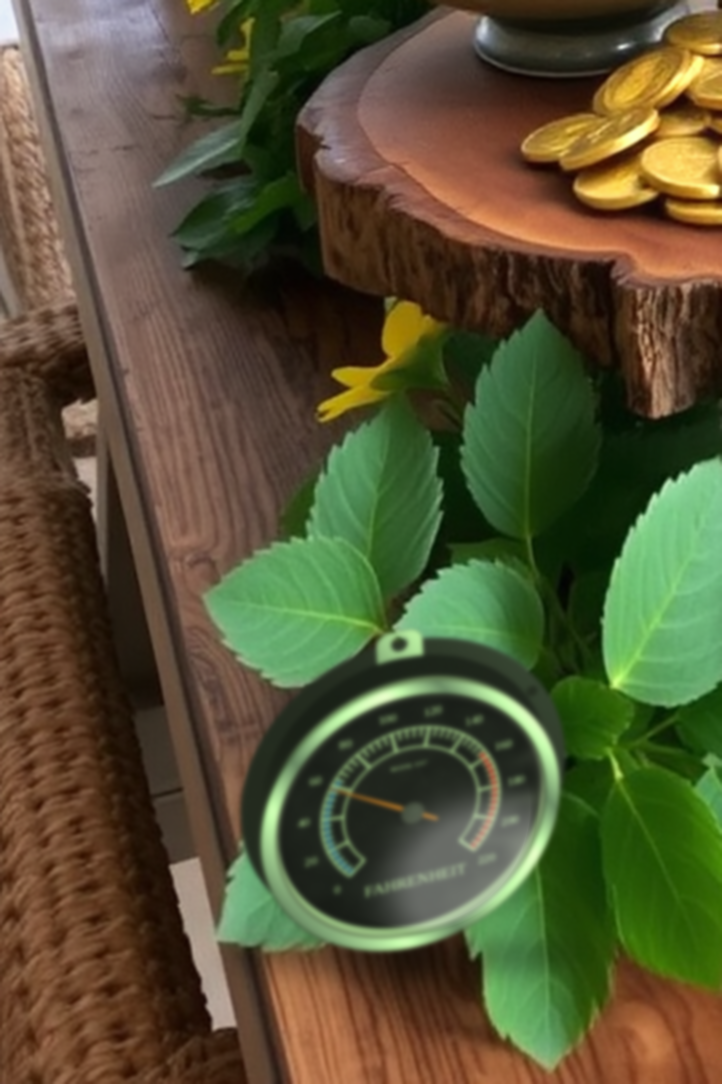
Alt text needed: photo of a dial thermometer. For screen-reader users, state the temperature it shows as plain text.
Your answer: 60 °F
